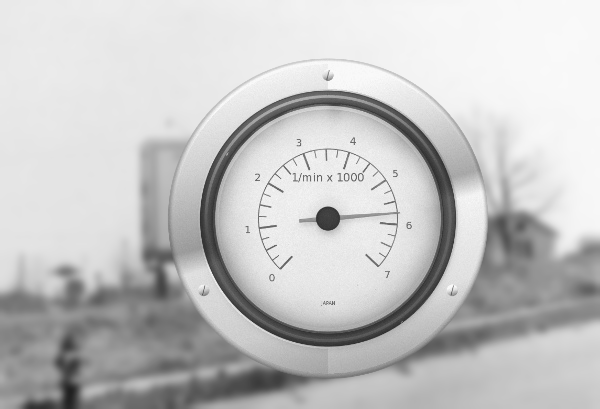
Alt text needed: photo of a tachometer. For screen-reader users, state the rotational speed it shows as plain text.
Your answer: 5750 rpm
